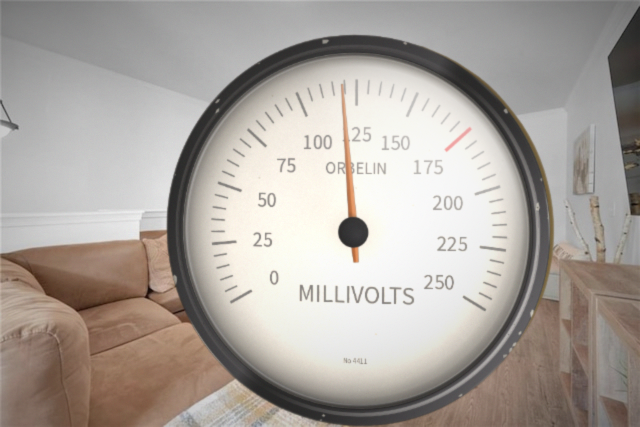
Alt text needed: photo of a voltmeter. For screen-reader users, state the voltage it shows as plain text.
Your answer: 120 mV
